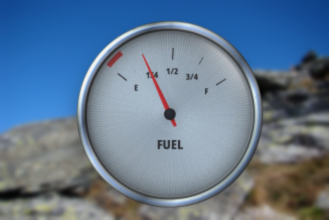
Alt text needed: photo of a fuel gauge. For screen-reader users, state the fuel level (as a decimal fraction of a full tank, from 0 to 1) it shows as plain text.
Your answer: 0.25
